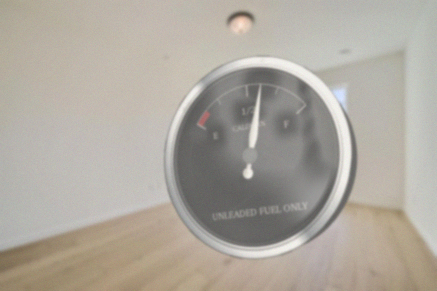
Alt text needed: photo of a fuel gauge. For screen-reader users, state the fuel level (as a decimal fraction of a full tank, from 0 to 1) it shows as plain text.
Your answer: 0.625
